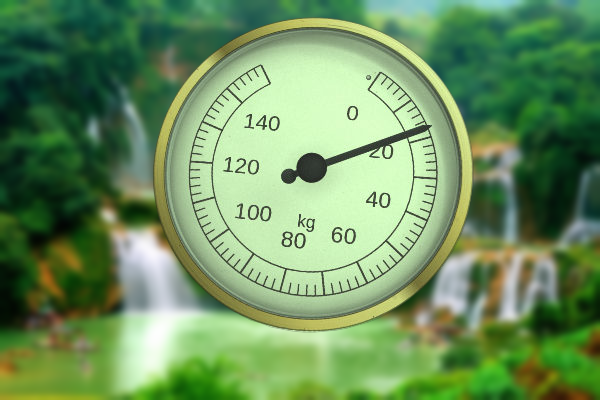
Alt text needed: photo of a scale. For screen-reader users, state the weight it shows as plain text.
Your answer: 18 kg
